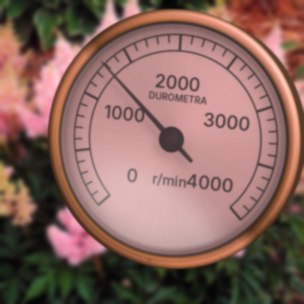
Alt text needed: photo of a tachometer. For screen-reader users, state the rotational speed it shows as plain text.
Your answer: 1300 rpm
